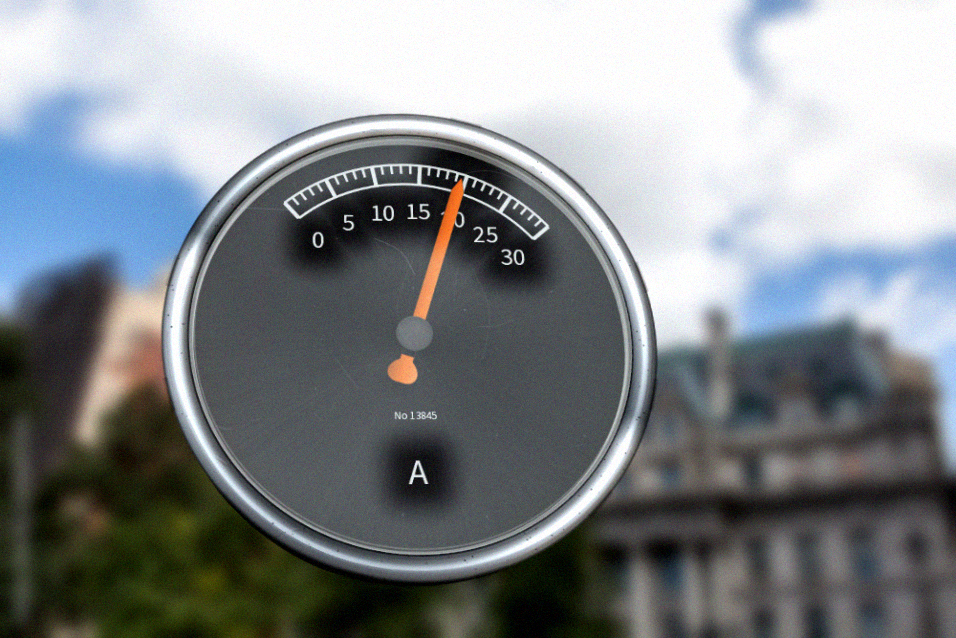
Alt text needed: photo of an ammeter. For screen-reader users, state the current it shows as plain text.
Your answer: 19.5 A
